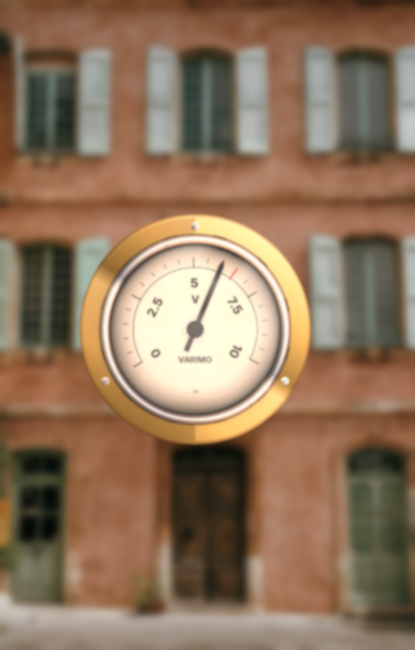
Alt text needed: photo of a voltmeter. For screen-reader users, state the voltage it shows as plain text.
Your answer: 6 V
